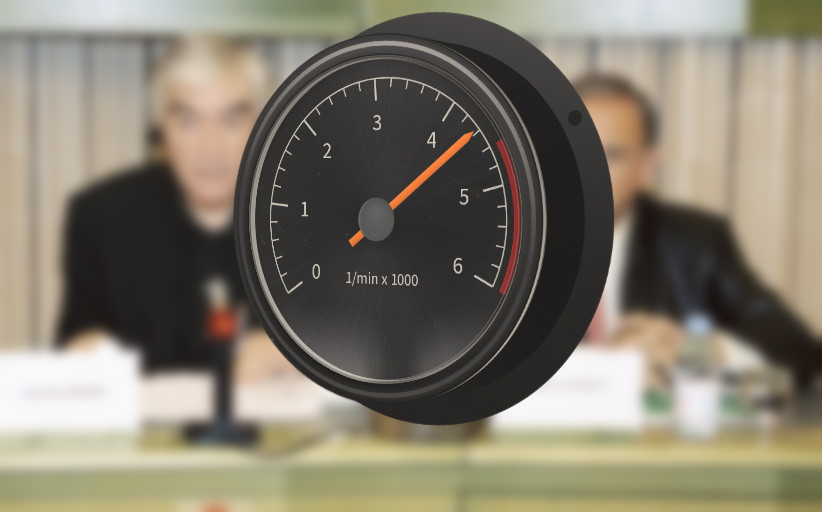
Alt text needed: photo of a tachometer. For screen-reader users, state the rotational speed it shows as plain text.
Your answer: 4400 rpm
